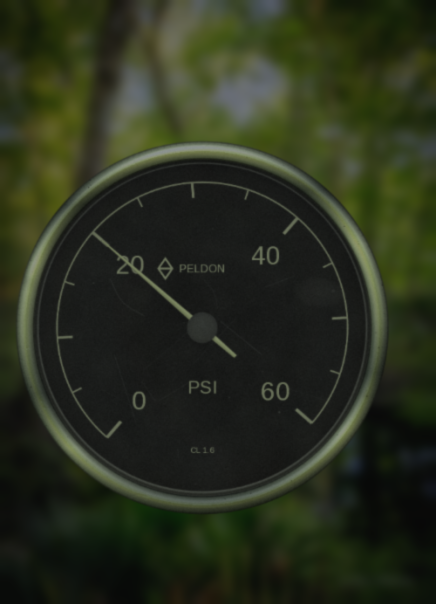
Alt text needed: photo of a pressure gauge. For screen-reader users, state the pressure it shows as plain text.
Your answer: 20 psi
